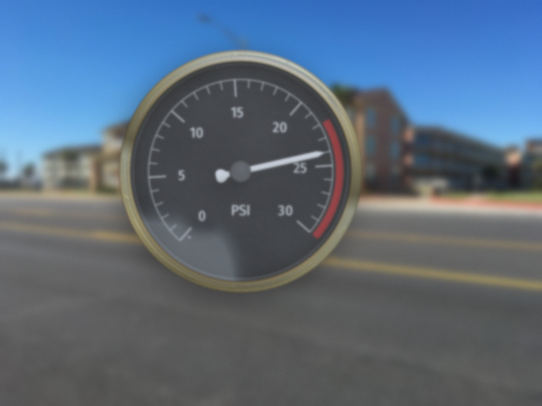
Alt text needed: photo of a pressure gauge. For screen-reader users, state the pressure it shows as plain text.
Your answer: 24 psi
